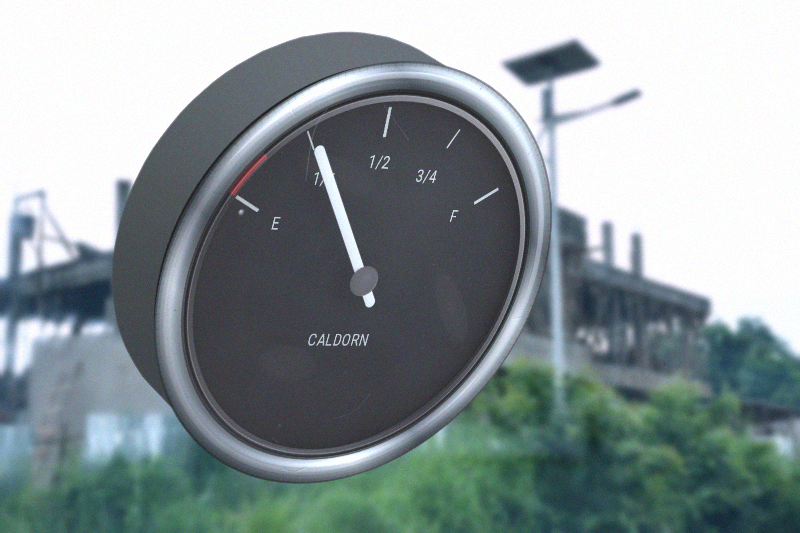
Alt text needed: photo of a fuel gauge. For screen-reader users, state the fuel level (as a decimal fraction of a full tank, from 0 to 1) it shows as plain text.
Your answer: 0.25
